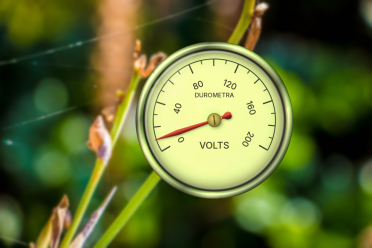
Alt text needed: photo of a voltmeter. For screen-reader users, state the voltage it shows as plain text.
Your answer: 10 V
